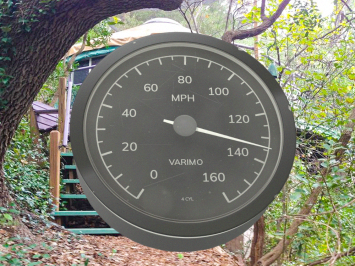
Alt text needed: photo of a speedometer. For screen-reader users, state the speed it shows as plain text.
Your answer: 135 mph
